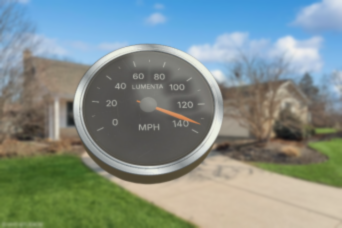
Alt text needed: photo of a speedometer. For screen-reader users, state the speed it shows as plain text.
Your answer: 135 mph
